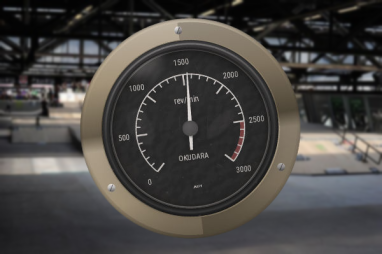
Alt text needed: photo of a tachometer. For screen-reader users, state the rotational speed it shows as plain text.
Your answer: 1550 rpm
